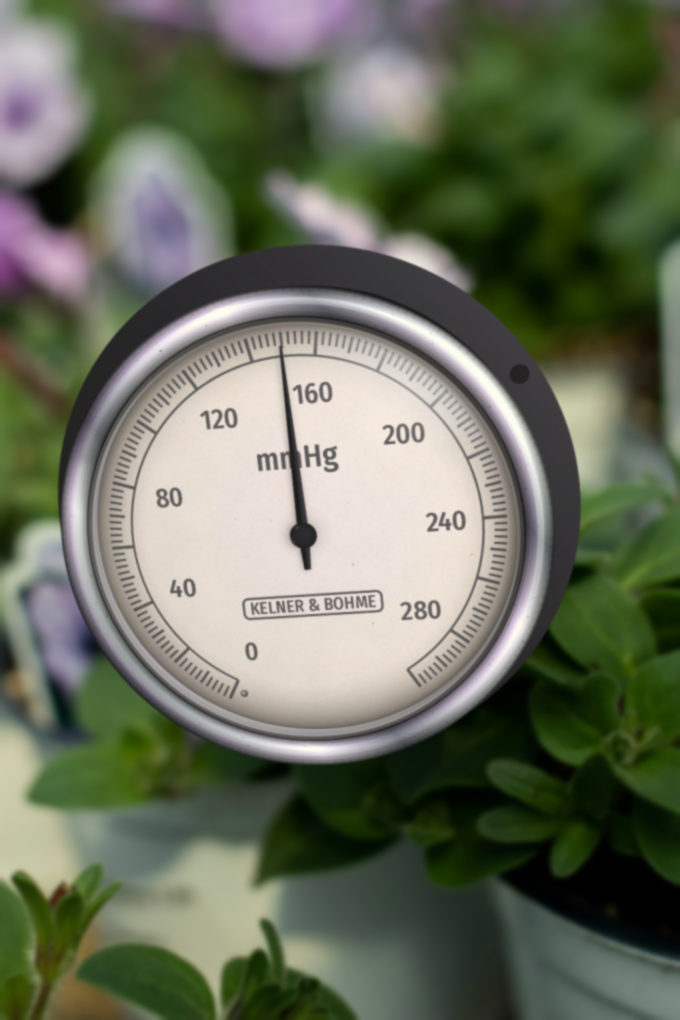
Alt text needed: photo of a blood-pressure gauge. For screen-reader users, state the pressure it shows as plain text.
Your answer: 150 mmHg
